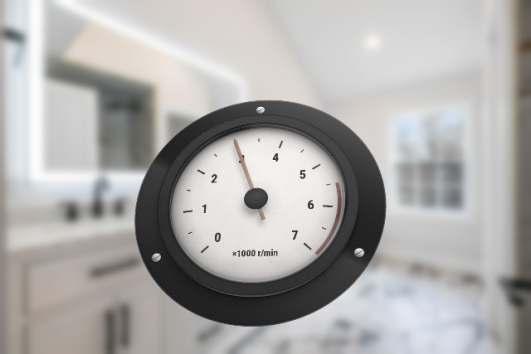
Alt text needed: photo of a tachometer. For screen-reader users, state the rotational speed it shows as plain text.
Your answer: 3000 rpm
